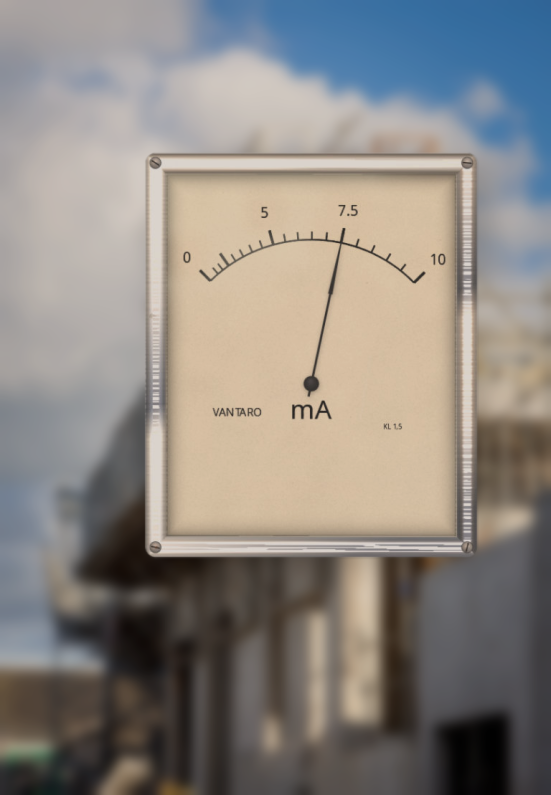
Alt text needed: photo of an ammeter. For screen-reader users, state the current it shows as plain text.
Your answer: 7.5 mA
